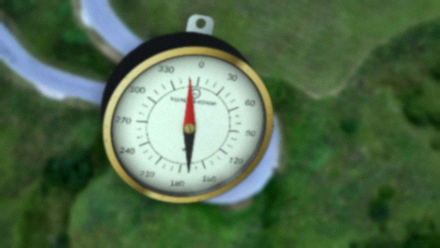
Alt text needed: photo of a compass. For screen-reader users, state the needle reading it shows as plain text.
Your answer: 350 °
